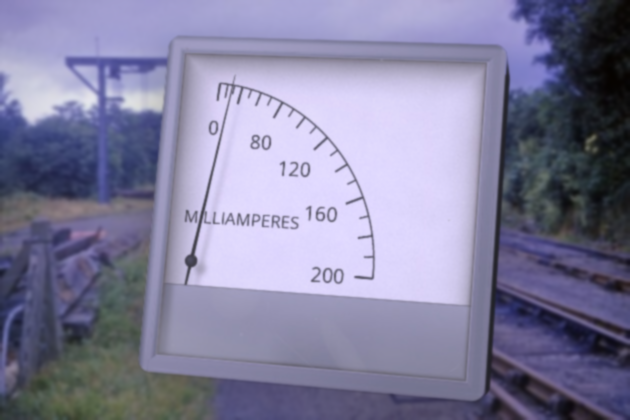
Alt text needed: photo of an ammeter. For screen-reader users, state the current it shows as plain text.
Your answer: 30 mA
